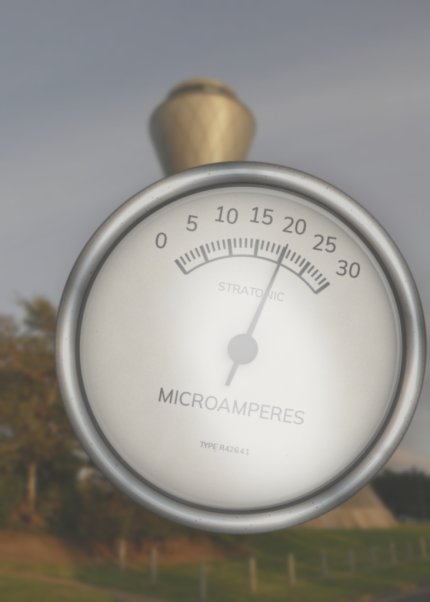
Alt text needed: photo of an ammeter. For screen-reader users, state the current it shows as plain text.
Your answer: 20 µA
